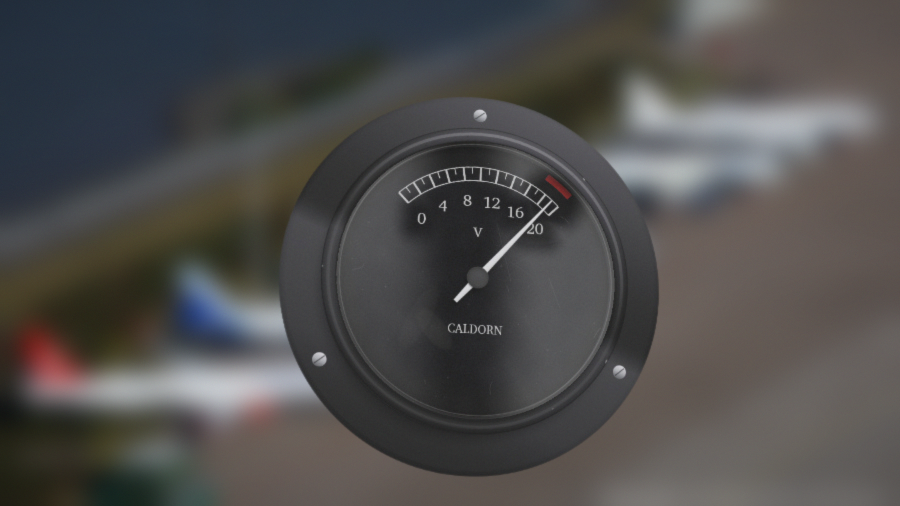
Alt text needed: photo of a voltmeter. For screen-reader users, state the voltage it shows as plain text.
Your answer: 19 V
